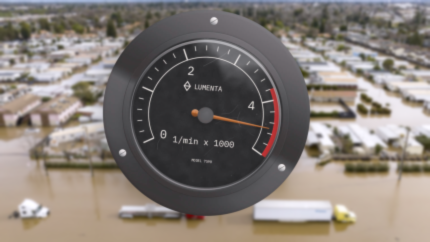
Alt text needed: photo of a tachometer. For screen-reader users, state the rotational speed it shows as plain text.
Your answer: 4500 rpm
